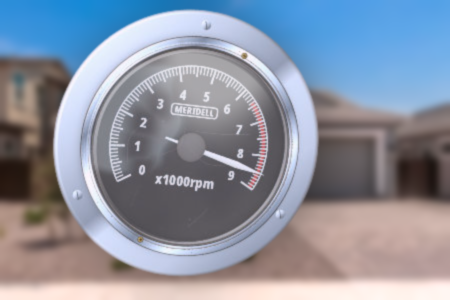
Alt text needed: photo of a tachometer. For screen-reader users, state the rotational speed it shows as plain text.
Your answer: 8500 rpm
